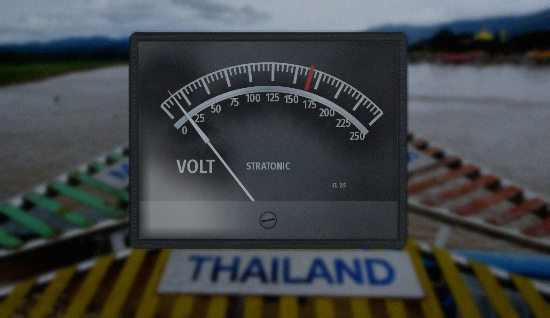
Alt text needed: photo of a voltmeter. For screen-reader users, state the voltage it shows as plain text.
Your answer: 15 V
